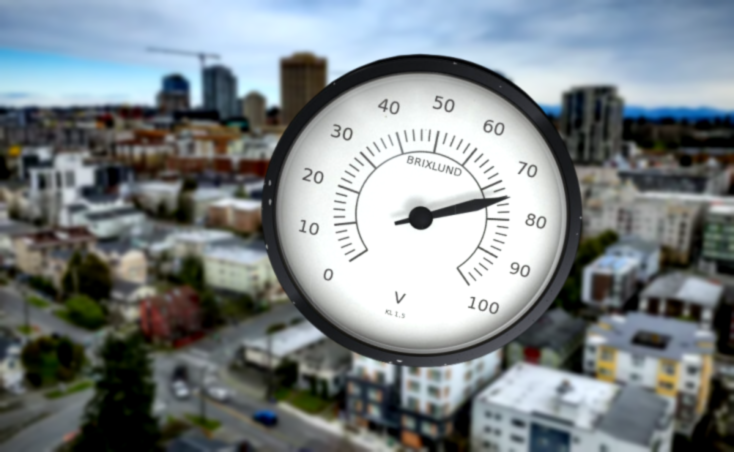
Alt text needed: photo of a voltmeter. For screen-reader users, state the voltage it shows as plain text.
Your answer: 74 V
